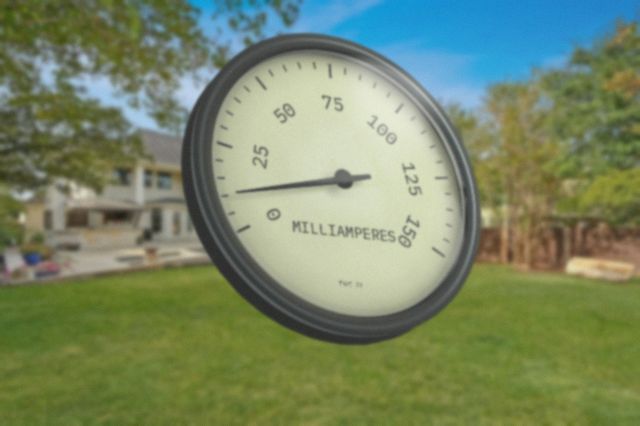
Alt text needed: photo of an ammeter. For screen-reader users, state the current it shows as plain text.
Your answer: 10 mA
